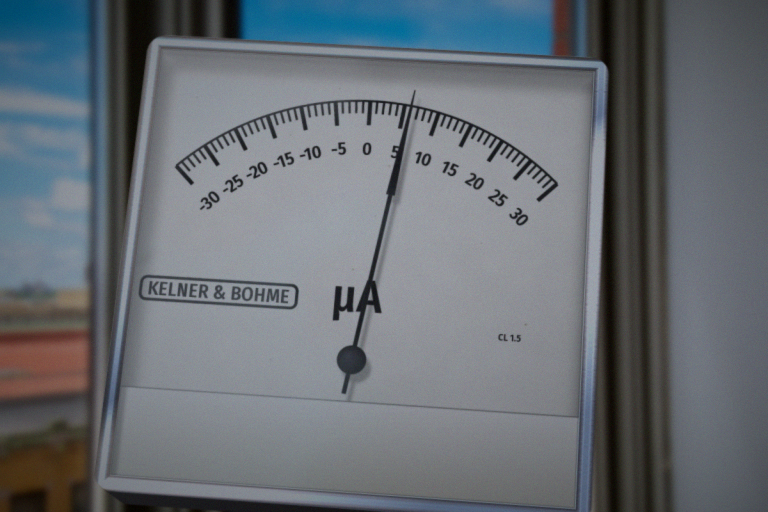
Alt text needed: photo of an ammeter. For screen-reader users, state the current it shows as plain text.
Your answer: 6 µA
